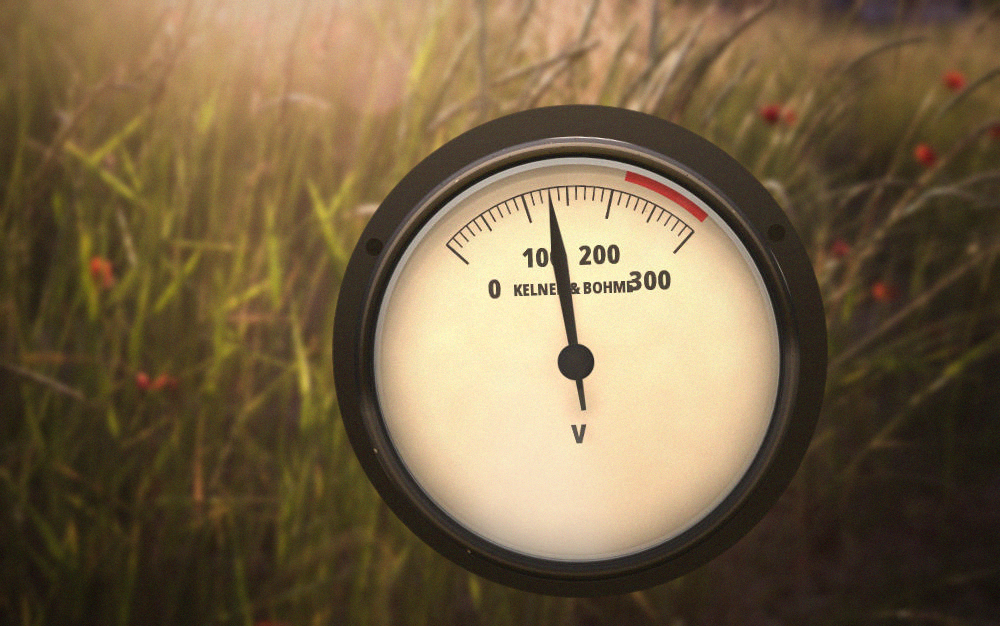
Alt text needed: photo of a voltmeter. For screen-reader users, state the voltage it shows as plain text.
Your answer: 130 V
